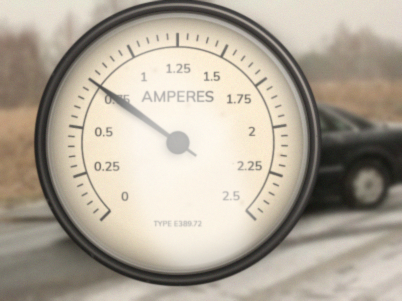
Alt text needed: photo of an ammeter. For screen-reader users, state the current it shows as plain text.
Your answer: 0.75 A
